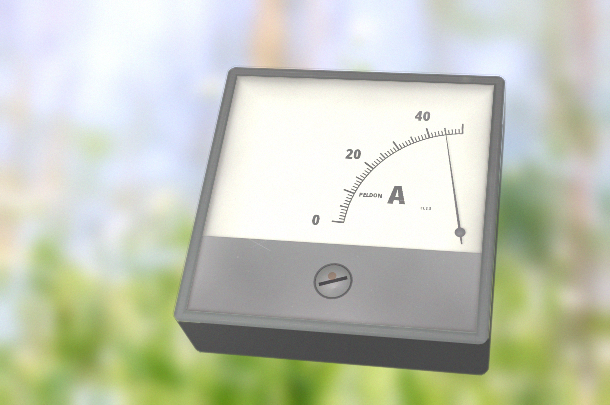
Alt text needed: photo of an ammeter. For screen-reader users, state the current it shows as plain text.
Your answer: 45 A
